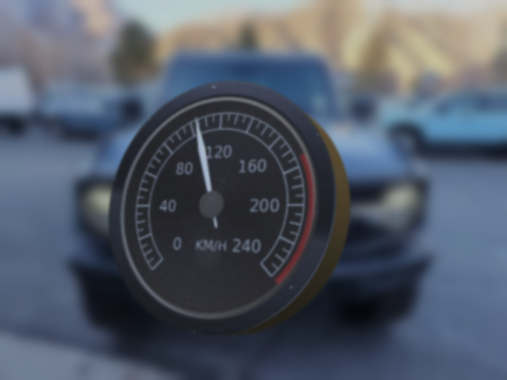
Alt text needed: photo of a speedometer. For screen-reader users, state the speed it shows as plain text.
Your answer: 105 km/h
